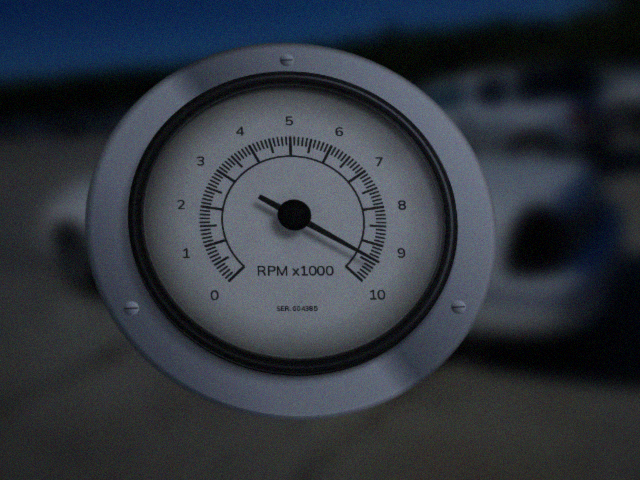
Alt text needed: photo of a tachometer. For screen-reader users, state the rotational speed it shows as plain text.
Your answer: 9500 rpm
